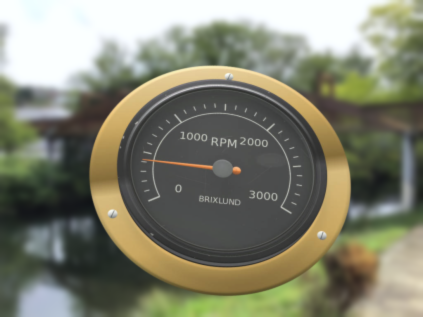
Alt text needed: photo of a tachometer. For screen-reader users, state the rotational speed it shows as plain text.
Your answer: 400 rpm
